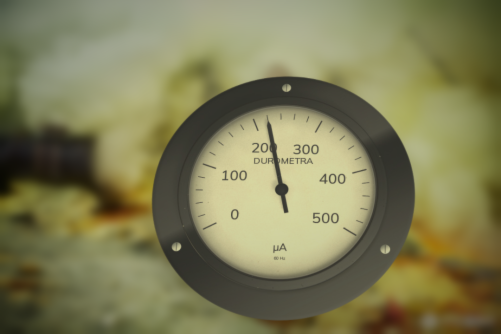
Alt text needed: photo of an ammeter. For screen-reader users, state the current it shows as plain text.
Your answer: 220 µA
